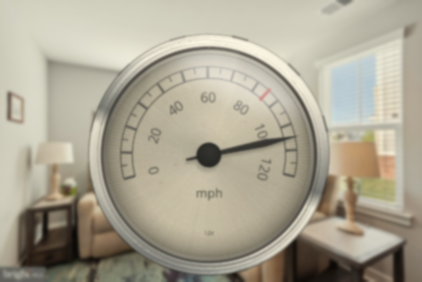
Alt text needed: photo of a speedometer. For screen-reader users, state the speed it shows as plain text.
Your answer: 105 mph
